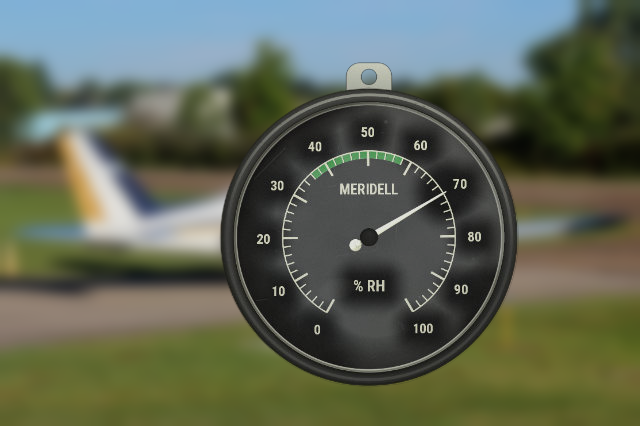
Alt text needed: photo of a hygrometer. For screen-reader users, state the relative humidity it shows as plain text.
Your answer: 70 %
